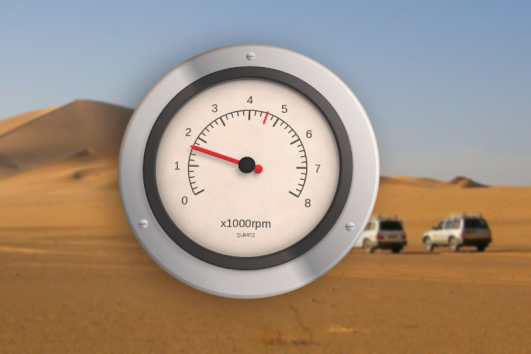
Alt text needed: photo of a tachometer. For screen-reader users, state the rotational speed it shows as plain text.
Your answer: 1600 rpm
